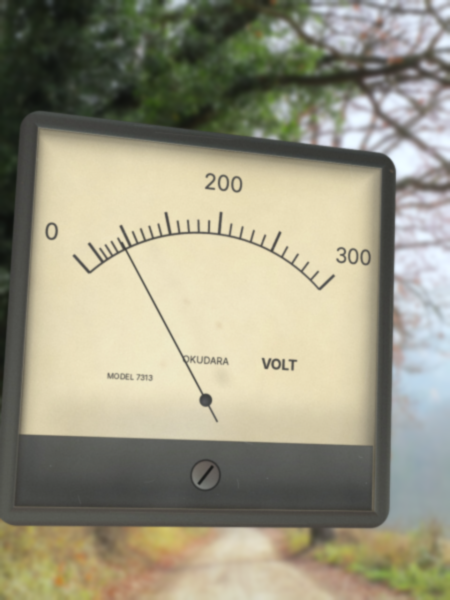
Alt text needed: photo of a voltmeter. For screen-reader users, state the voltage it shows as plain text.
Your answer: 90 V
